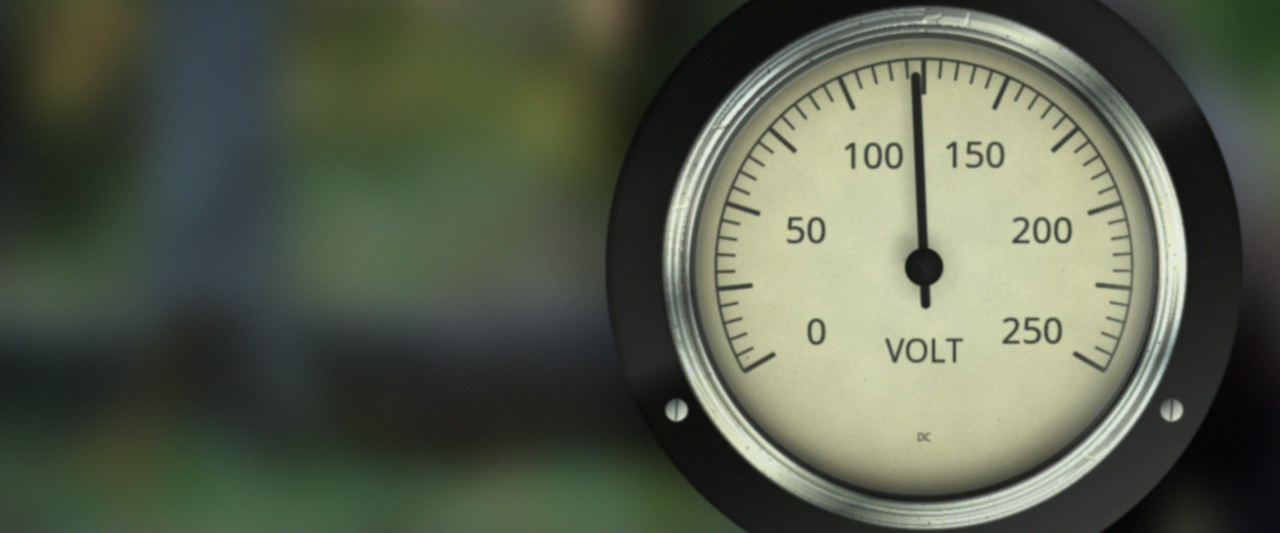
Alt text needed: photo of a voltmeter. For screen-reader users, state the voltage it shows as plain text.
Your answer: 122.5 V
